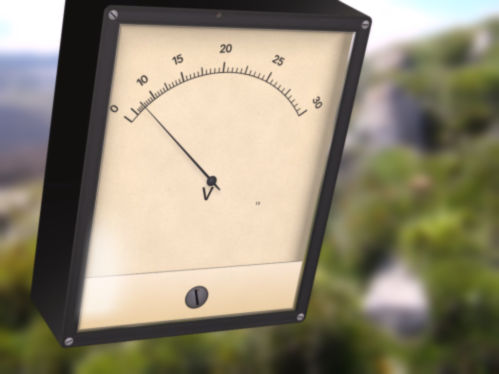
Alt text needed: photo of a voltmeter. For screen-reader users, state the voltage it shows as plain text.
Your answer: 7.5 V
